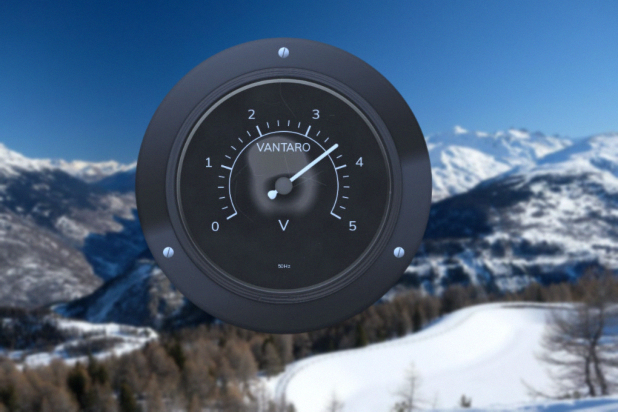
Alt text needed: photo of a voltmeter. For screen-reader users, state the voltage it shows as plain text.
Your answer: 3.6 V
